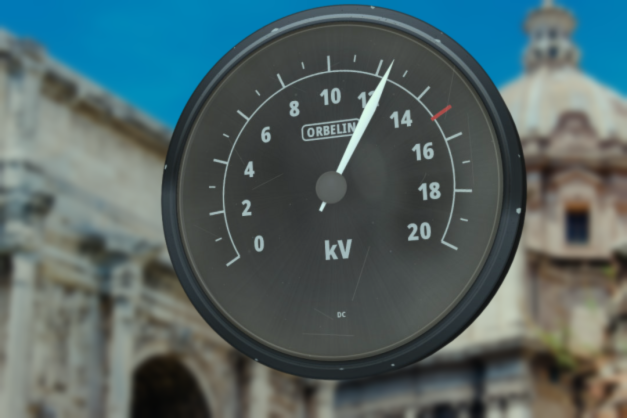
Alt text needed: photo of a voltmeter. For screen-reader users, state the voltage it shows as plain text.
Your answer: 12.5 kV
